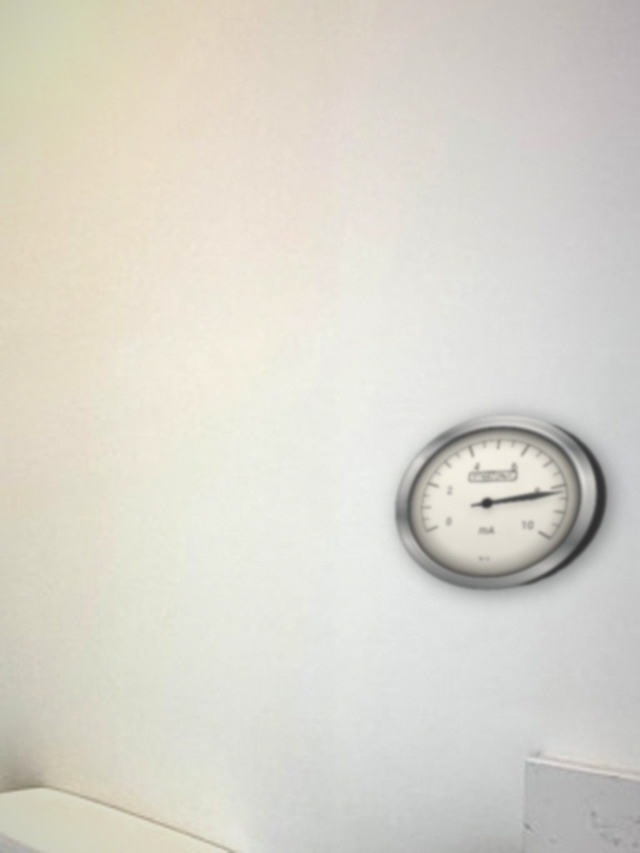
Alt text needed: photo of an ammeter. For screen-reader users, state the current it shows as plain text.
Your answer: 8.25 mA
